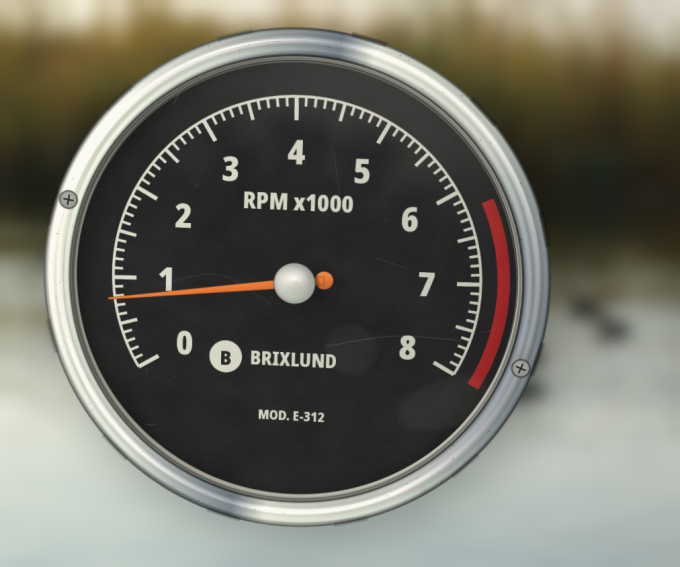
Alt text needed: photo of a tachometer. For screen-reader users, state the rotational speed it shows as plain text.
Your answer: 800 rpm
